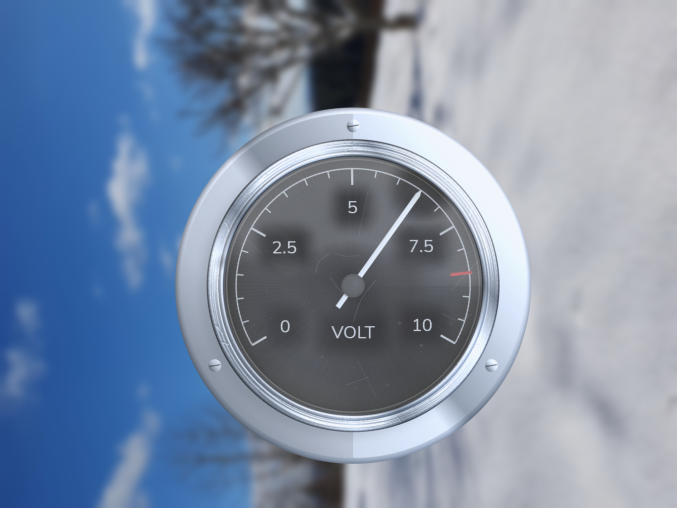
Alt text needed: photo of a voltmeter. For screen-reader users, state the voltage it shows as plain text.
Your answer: 6.5 V
